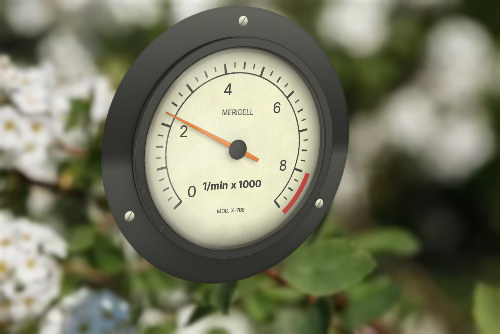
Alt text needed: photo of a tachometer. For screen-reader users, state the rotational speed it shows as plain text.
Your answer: 2250 rpm
